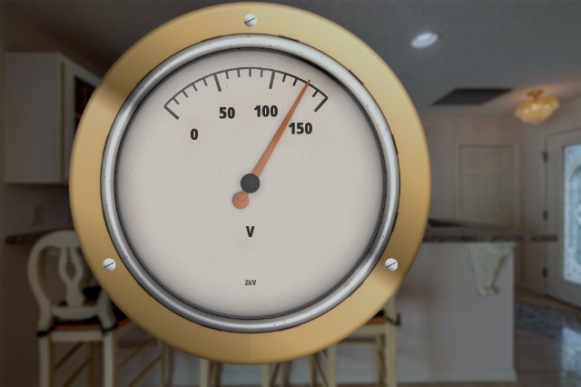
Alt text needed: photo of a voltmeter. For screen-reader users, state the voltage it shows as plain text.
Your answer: 130 V
